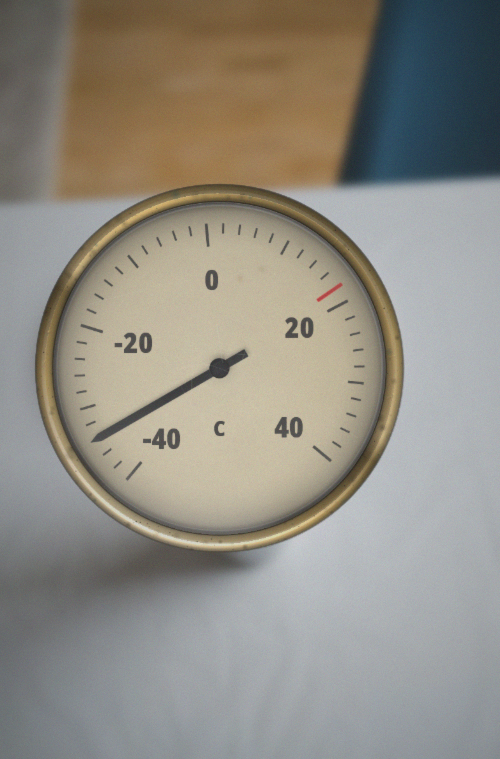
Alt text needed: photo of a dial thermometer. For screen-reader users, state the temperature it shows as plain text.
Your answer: -34 °C
